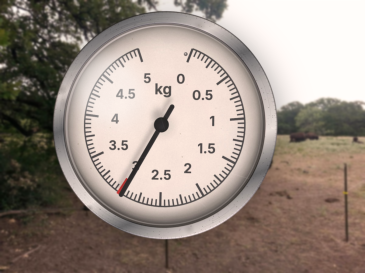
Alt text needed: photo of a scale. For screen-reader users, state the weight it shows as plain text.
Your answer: 2.95 kg
